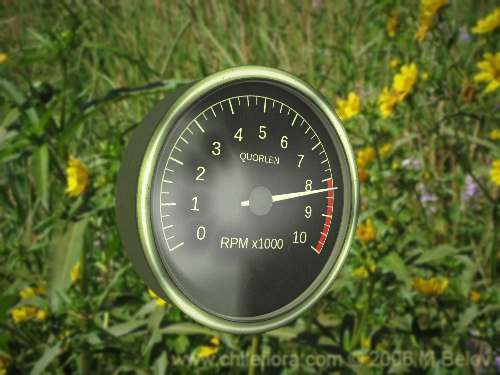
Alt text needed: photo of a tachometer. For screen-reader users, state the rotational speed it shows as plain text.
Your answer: 8250 rpm
